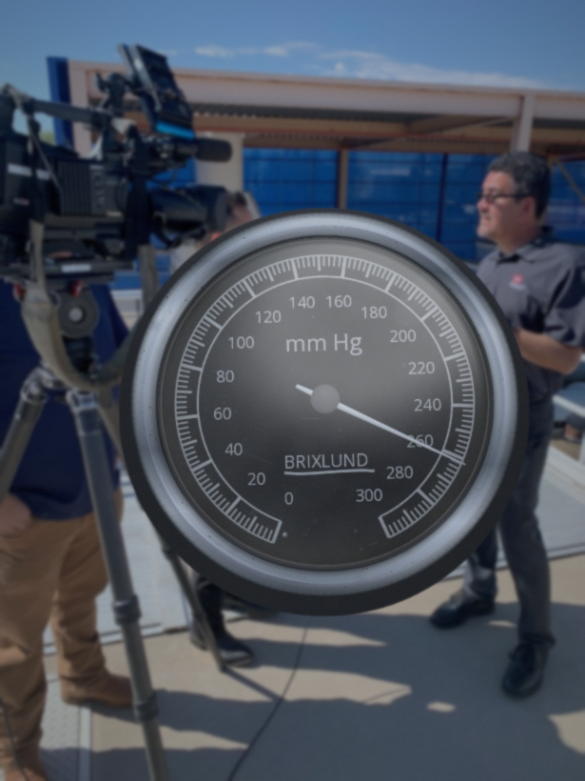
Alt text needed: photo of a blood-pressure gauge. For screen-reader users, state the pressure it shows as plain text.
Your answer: 262 mmHg
